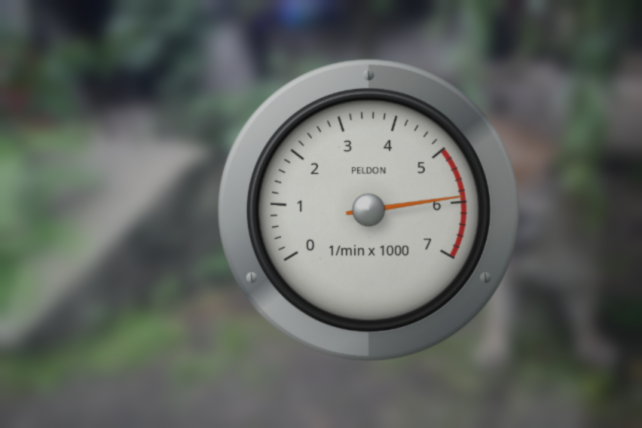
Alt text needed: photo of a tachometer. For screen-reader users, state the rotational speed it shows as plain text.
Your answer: 5900 rpm
